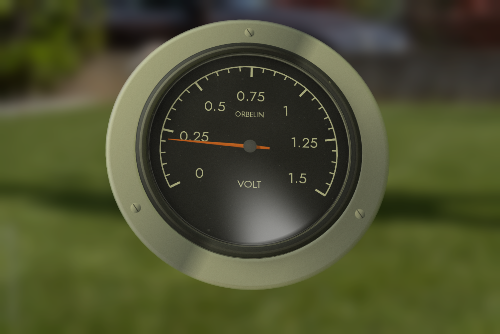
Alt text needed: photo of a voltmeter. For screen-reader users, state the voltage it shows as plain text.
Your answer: 0.2 V
